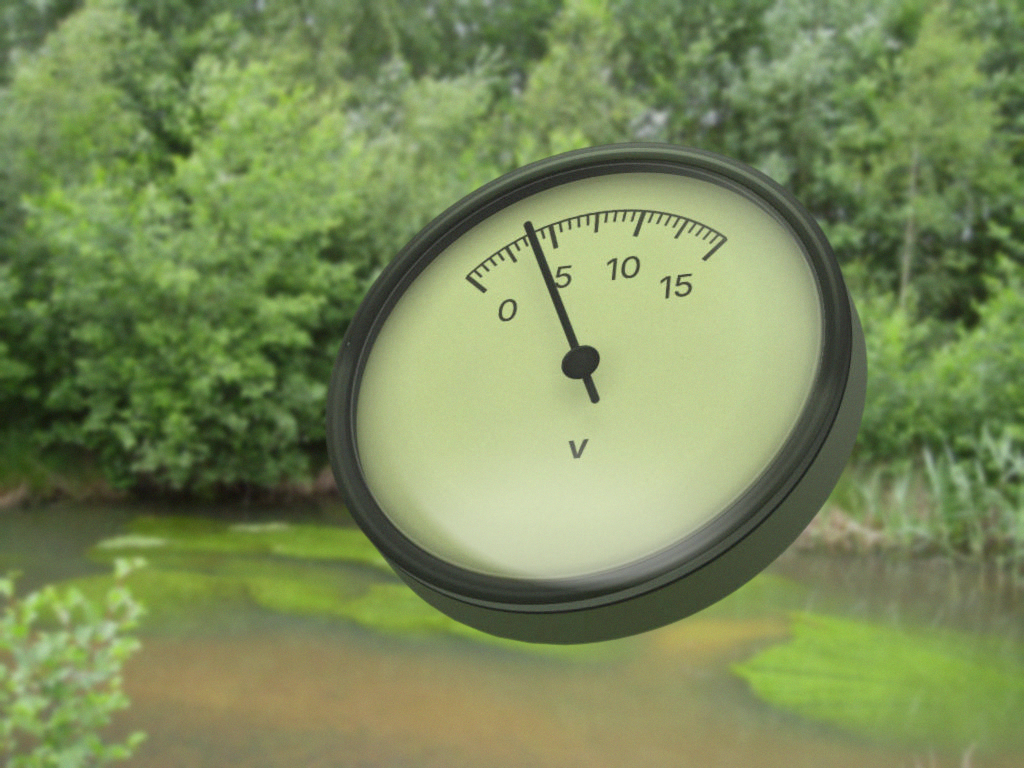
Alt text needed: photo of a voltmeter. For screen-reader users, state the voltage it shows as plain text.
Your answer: 4 V
